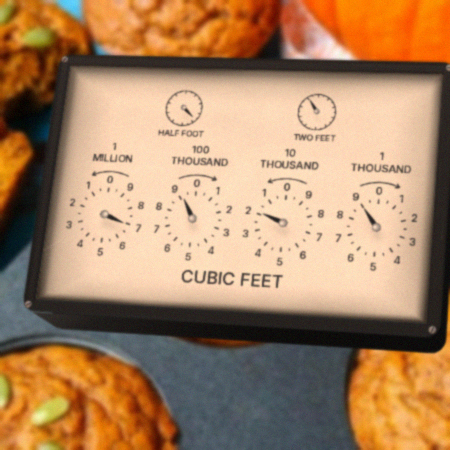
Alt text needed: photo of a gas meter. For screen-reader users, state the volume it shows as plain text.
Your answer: 691900 ft³
